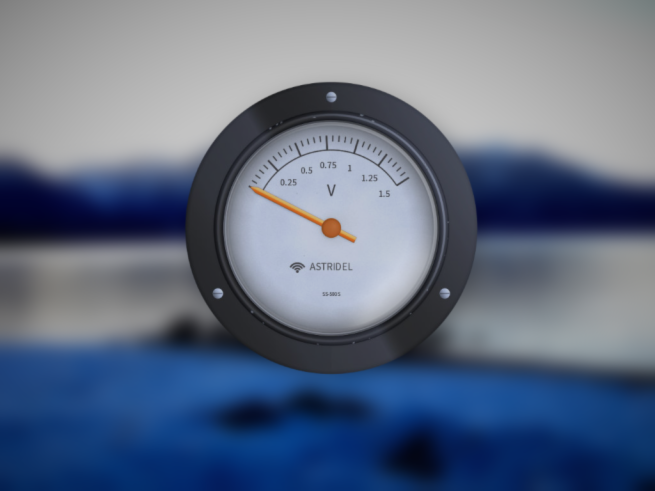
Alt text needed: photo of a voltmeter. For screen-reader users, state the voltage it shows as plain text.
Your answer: 0 V
